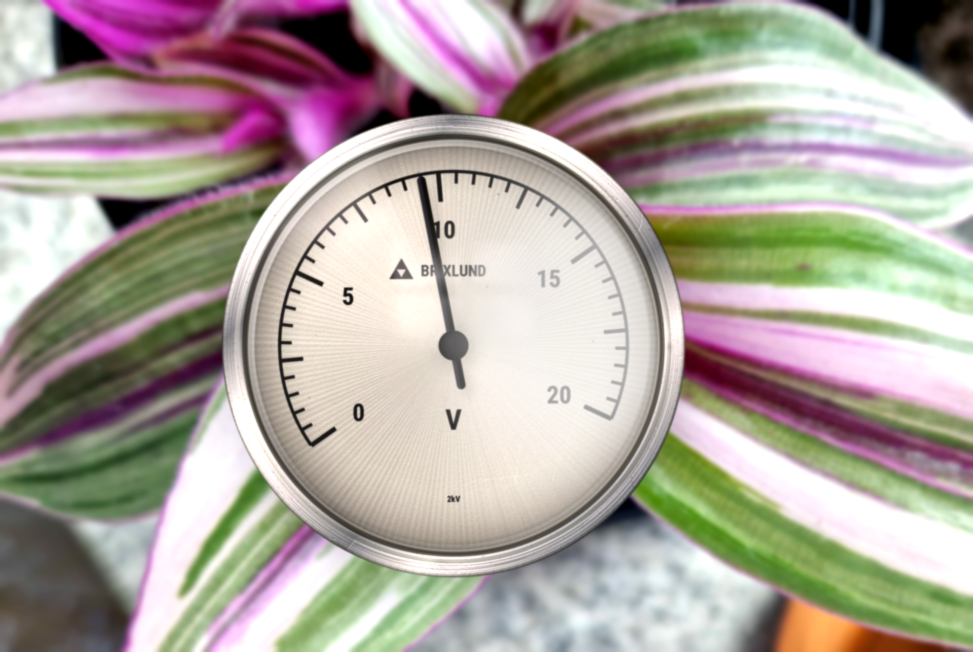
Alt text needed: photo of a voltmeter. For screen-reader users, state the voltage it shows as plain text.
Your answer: 9.5 V
